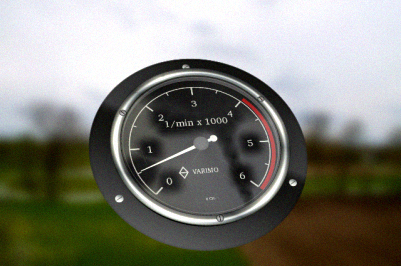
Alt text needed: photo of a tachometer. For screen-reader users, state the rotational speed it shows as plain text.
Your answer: 500 rpm
